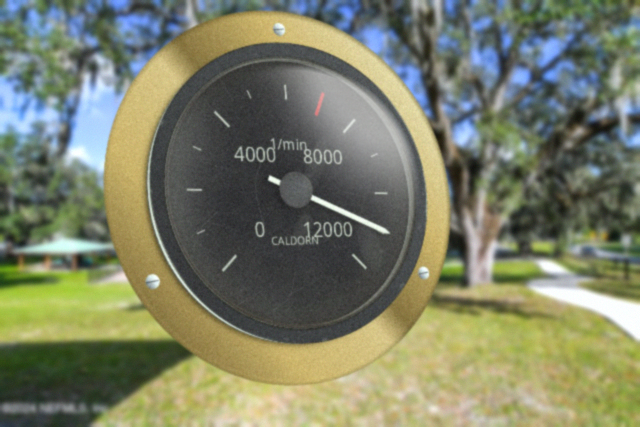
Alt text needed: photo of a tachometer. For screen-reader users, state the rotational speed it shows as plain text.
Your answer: 11000 rpm
